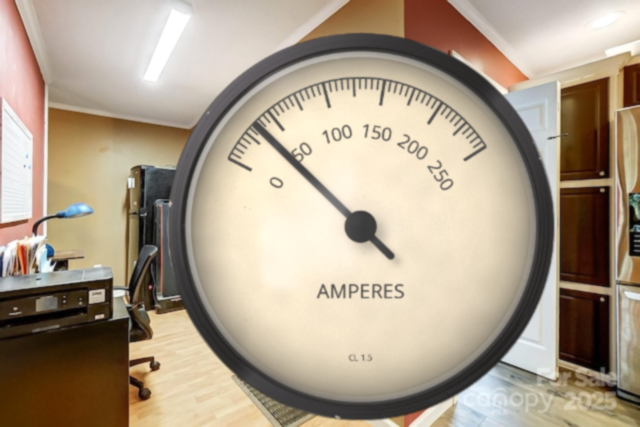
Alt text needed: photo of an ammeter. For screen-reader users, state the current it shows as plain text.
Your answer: 35 A
